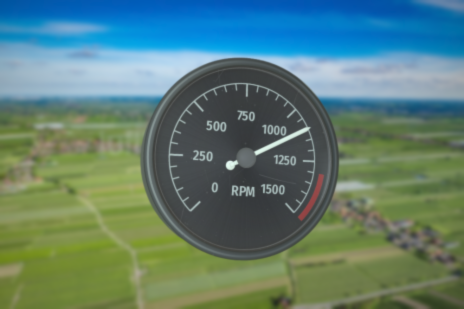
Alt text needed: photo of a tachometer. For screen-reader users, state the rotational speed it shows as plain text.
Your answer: 1100 rpm
